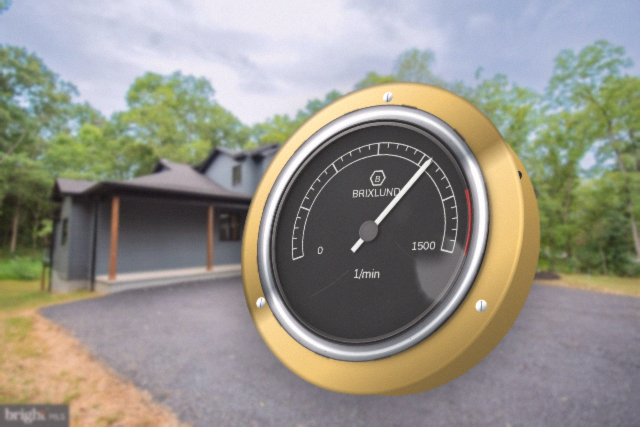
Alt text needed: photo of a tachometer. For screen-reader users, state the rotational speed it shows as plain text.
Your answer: 1050 rpm
